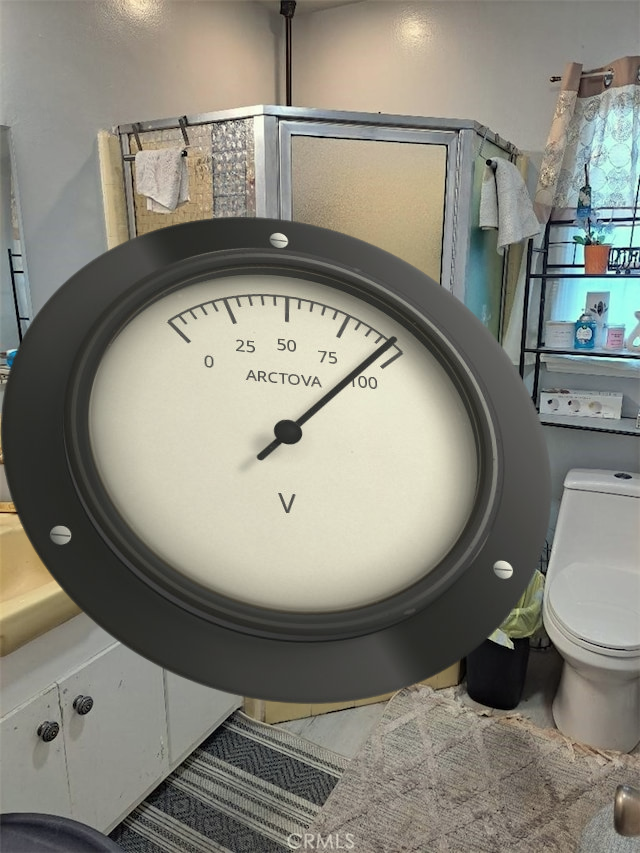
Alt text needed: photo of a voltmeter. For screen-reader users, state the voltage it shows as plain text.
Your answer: 95 V
